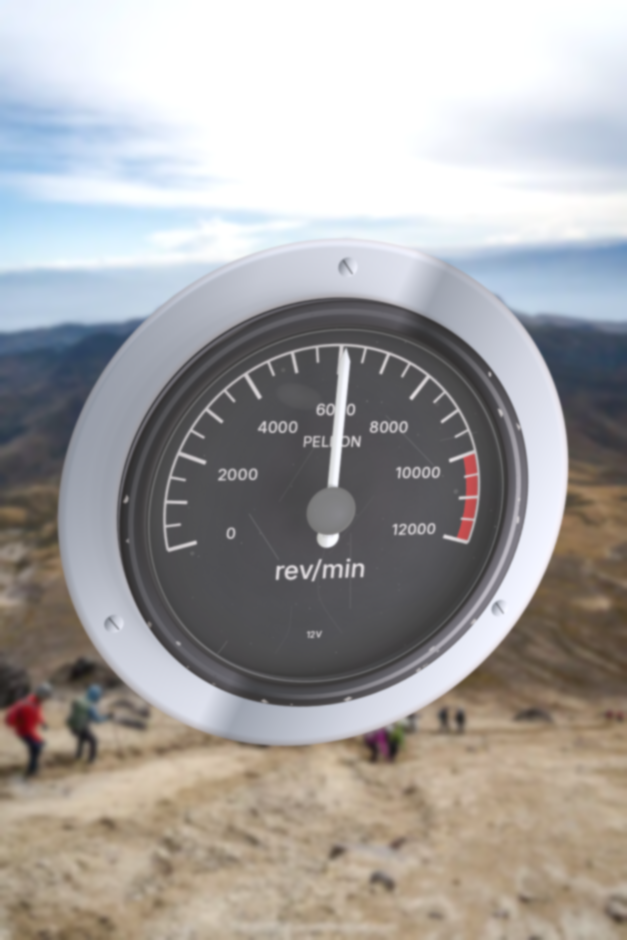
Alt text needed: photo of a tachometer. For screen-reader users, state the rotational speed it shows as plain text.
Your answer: 6000 rpm
